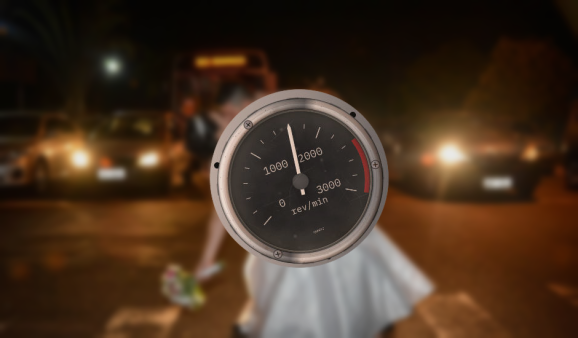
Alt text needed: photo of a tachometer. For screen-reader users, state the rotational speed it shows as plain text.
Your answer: 1600 rpm
